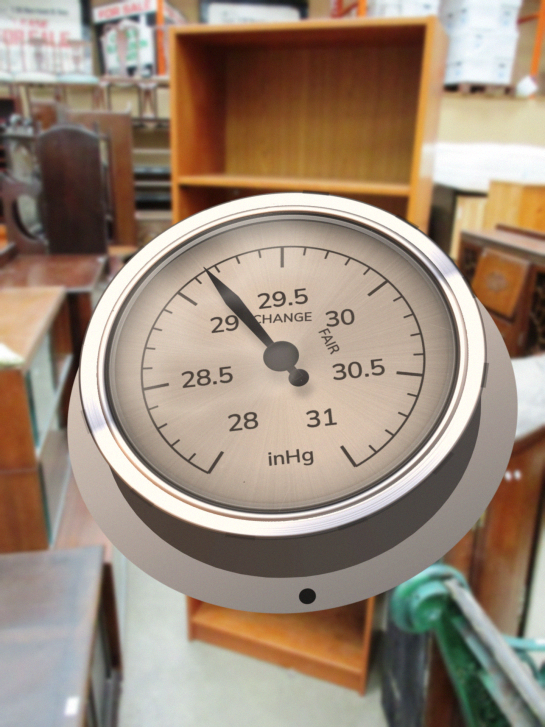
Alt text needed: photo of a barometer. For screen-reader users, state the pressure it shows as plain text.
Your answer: 29.15 inHg
